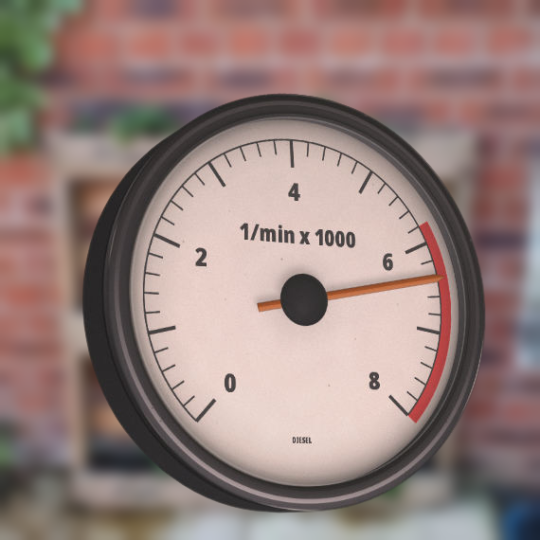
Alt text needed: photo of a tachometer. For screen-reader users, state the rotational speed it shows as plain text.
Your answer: 6400 rpm
